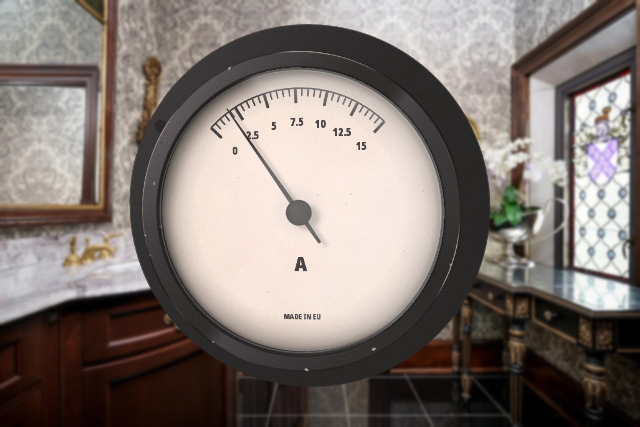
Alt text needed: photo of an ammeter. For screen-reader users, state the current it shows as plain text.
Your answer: 2 A
